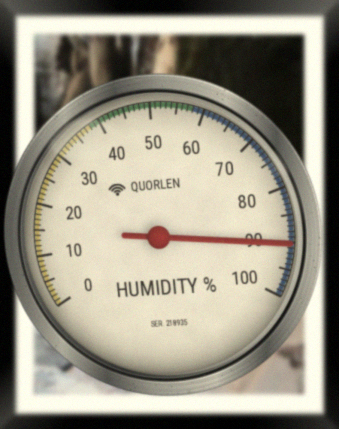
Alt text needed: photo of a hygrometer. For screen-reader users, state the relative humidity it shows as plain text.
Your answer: 90 %
